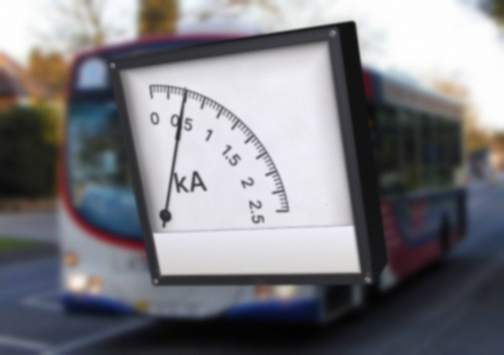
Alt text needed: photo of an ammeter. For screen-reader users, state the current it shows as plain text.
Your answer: 0.5 kA
